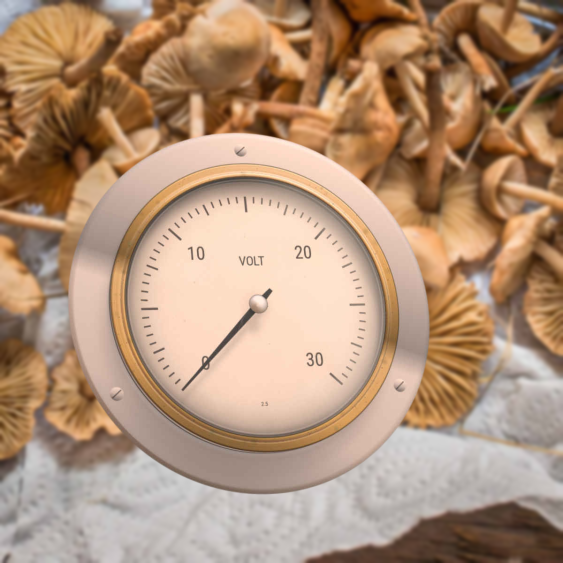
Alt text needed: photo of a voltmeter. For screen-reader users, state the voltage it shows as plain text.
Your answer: 0 V
